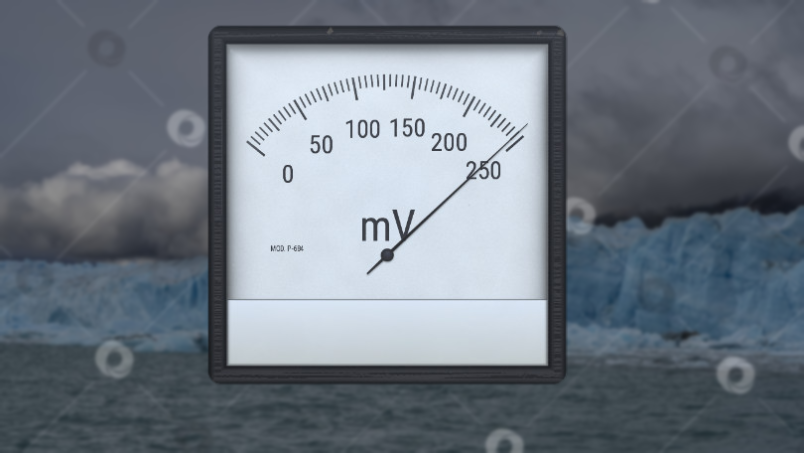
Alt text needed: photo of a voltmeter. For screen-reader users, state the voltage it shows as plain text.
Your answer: 245 mV
